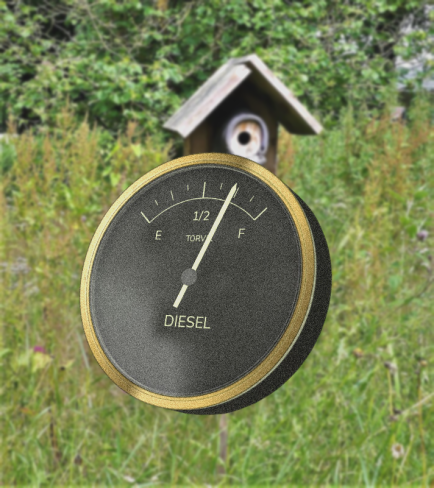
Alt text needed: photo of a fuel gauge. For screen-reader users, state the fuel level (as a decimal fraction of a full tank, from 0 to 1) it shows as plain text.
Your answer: 0.75
